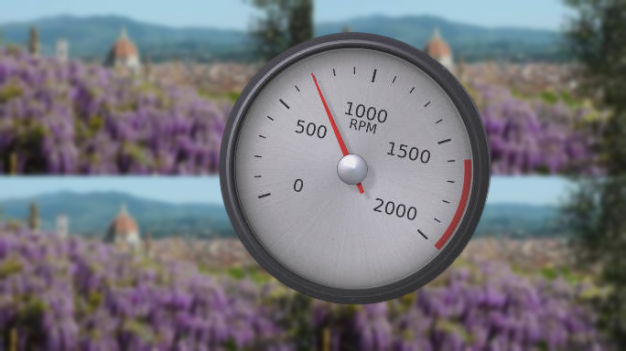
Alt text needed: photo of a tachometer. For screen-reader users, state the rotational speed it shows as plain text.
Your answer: 700 rpm
